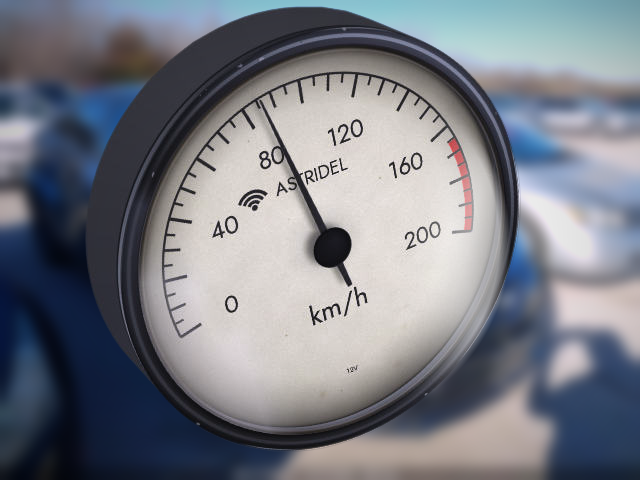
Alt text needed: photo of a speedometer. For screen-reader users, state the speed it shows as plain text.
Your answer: 85 km/h
